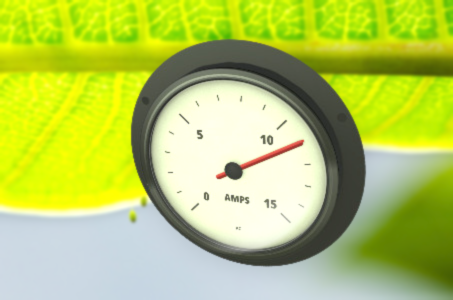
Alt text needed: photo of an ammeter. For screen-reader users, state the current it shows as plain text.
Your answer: 11 A
